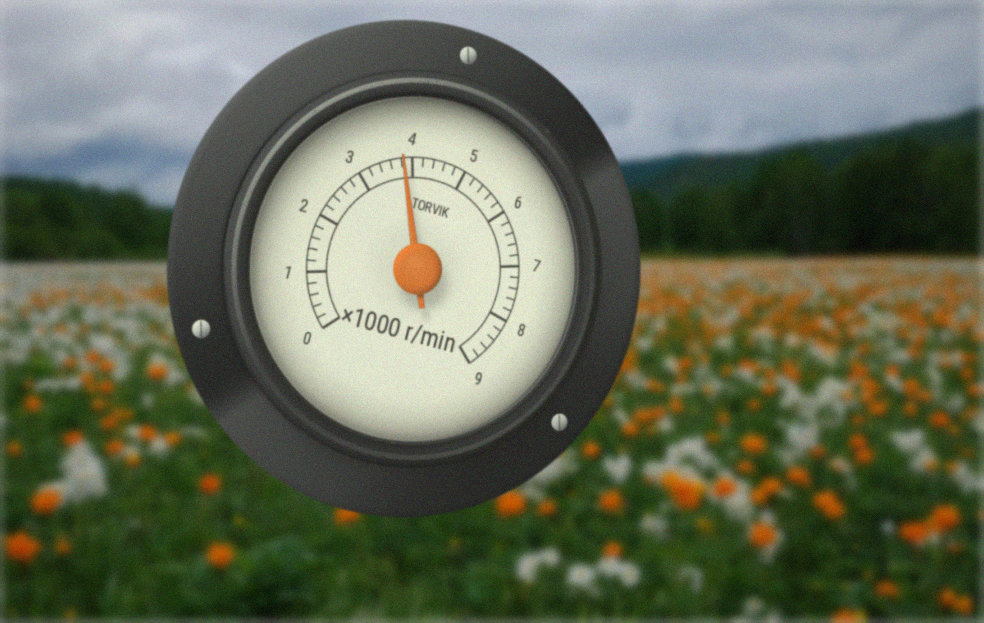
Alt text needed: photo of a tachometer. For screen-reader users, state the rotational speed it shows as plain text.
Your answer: 3800 rpm
